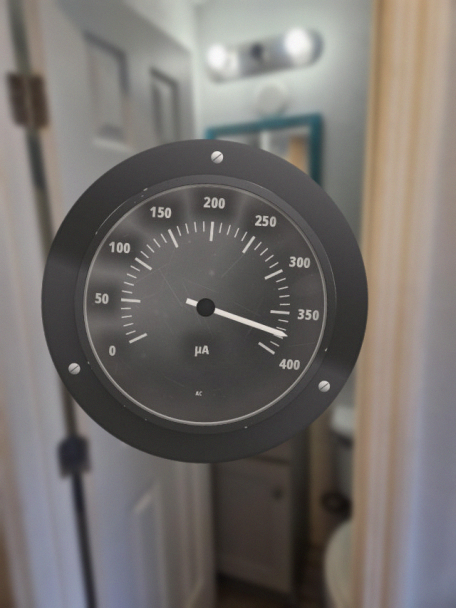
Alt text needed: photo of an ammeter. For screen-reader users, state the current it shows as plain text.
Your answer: 375 µA
